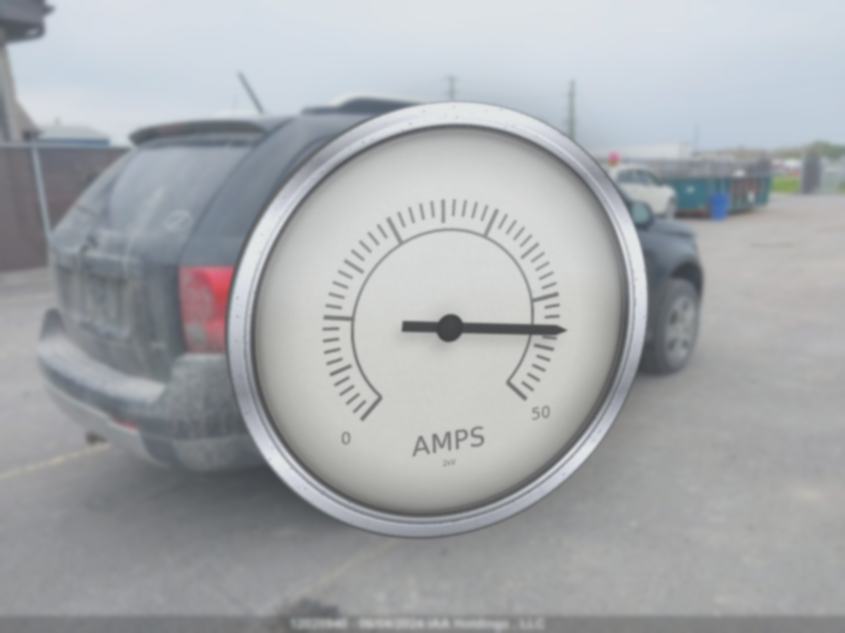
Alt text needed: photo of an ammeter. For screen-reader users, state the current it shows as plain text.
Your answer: 43 A
